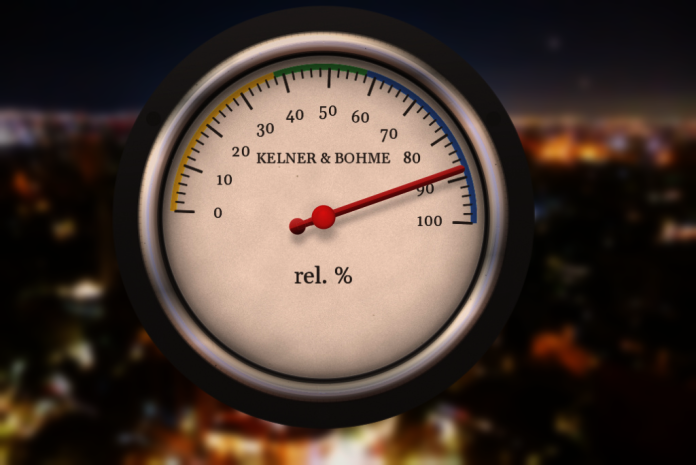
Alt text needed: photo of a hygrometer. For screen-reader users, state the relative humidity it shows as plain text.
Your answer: 88 %
